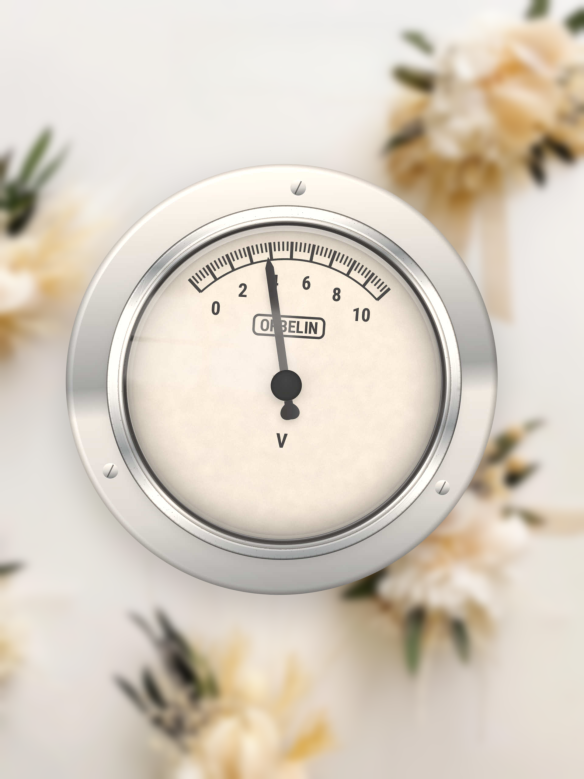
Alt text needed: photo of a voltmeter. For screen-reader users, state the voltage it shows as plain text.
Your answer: 3.8 V
